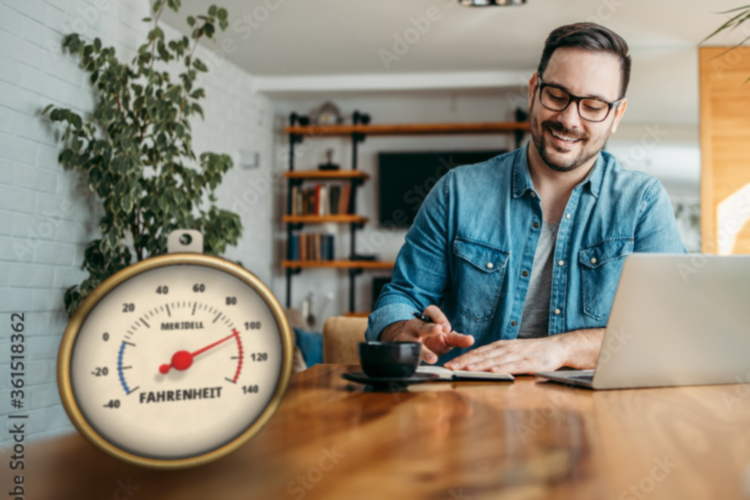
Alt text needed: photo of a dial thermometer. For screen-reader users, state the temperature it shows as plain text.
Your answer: 100 °F
